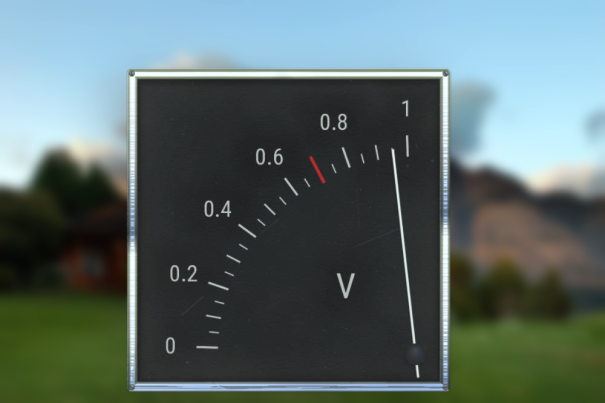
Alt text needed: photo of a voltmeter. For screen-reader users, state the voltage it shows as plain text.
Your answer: 0.95 V
